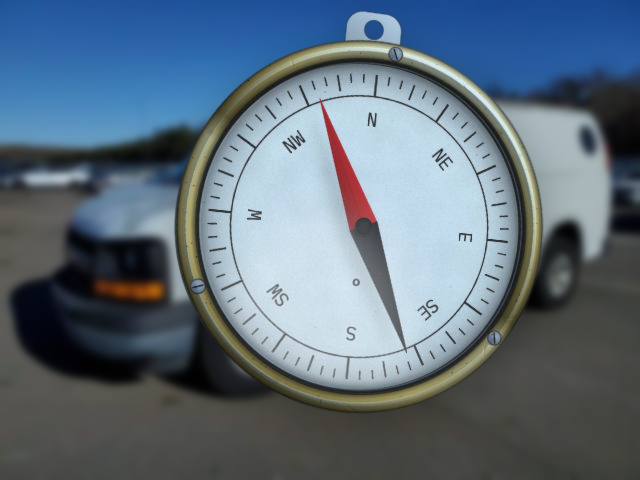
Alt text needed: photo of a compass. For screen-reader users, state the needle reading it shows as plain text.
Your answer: 335 °
